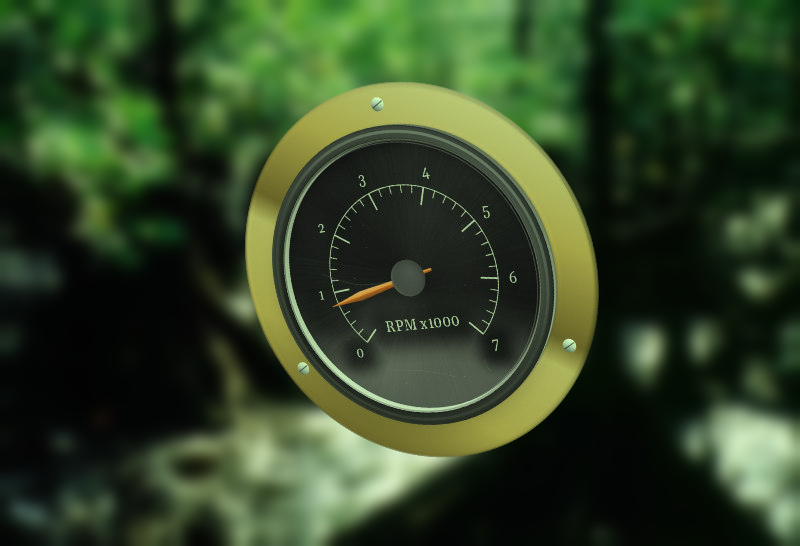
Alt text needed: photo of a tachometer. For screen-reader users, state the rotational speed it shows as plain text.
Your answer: 800 rpm
